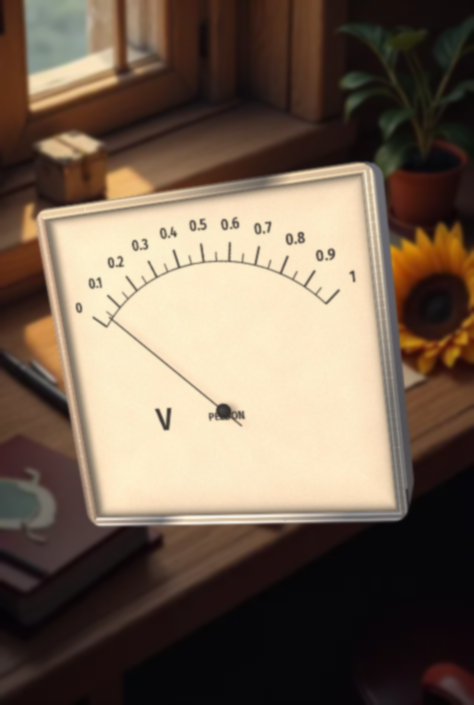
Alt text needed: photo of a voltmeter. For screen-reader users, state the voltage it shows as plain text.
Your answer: 0.05 V
